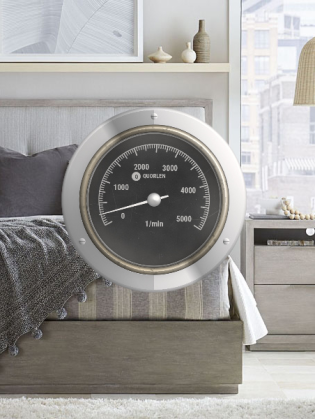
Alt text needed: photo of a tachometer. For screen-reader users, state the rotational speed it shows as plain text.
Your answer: 250 rpm
